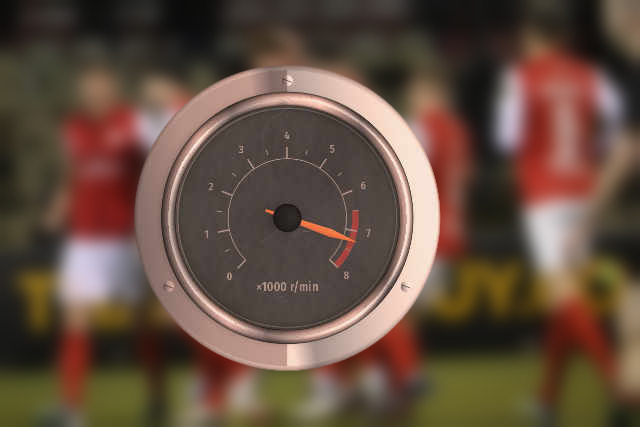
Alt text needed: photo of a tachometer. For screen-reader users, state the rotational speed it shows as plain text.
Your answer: 7250 rpm
